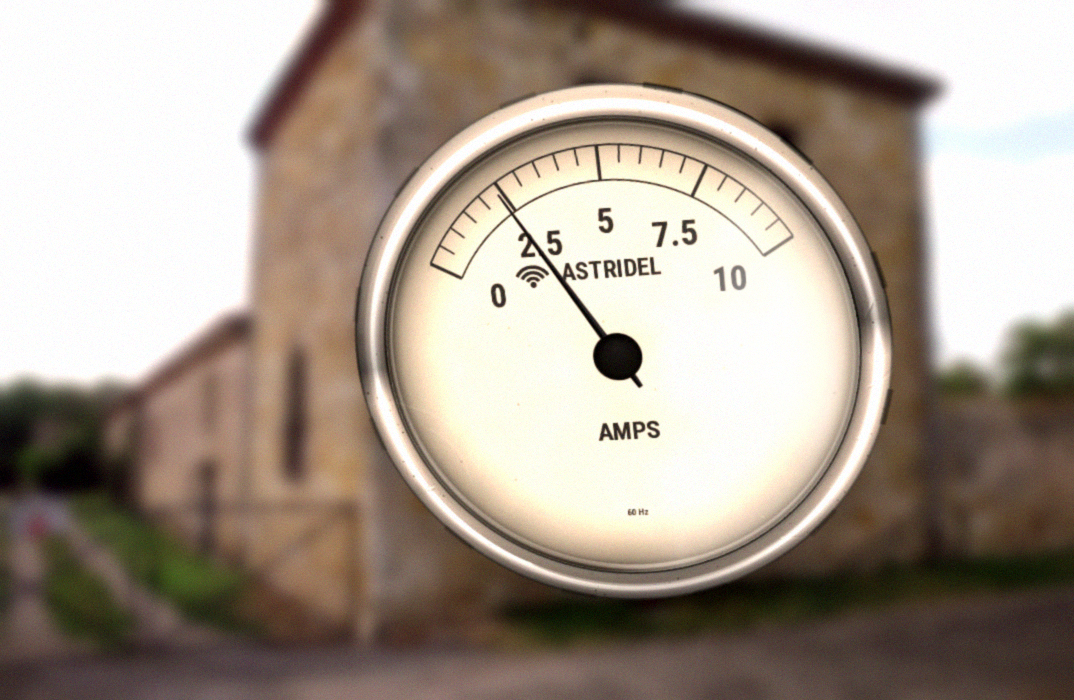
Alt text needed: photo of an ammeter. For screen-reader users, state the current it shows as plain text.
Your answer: 2.5 A
